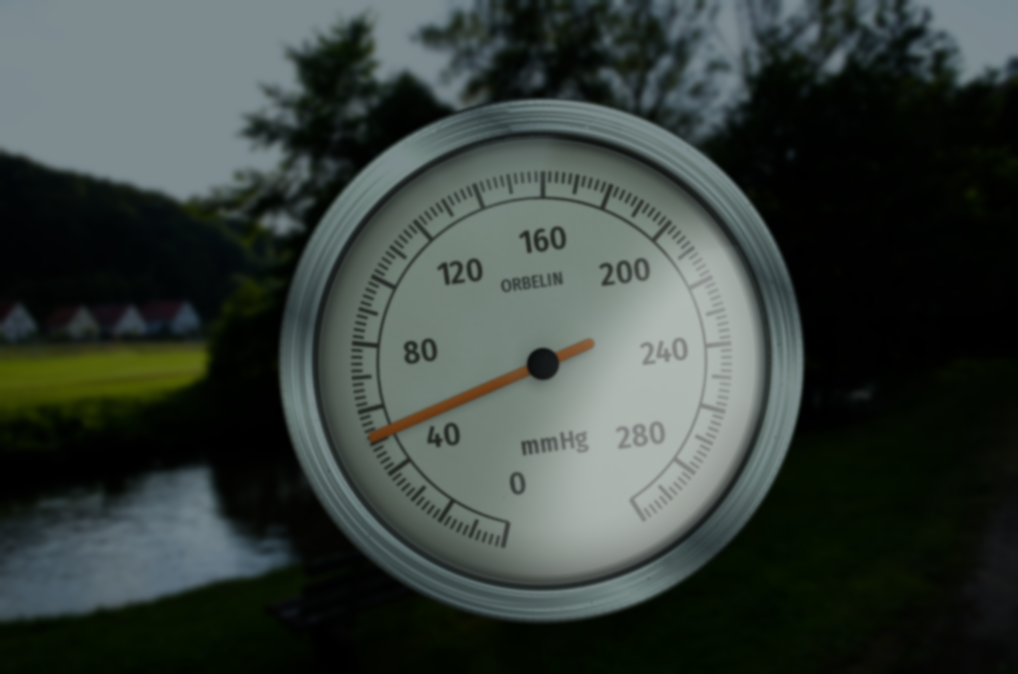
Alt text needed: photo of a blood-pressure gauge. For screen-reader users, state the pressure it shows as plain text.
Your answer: 52 mmHg
